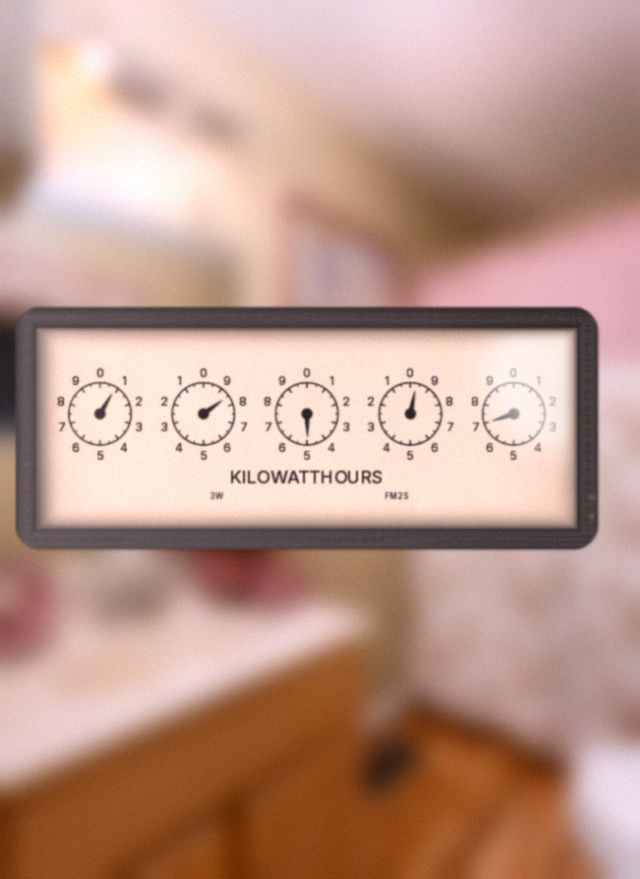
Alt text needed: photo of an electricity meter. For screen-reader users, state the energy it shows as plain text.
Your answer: 8497 kWh
